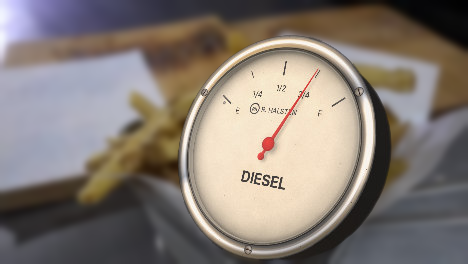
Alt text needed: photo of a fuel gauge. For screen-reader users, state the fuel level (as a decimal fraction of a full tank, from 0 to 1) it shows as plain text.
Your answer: 0.75
